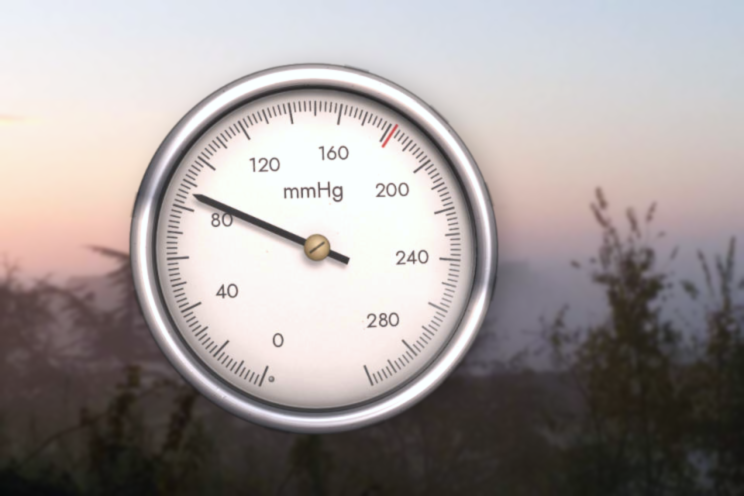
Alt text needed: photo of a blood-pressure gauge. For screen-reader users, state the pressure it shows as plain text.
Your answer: 86 mmHg
